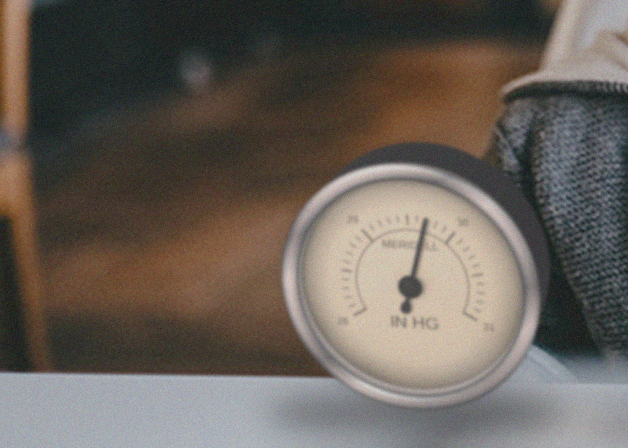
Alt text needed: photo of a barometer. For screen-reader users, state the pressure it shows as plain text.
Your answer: 29.7 inHg
